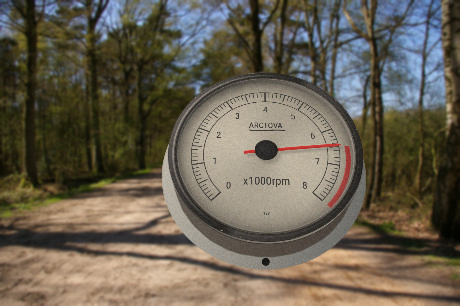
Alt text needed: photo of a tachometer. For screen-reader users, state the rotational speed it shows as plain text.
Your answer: 6500 rpm
